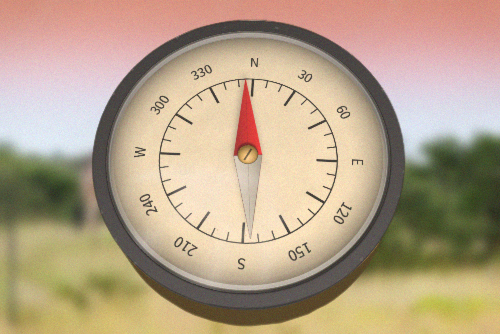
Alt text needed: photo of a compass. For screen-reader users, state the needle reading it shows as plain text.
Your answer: 355 °
